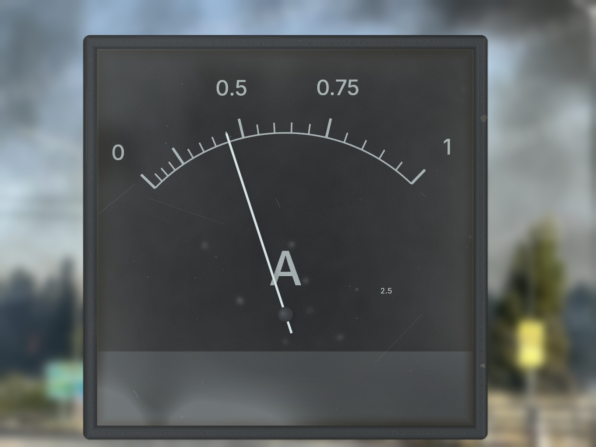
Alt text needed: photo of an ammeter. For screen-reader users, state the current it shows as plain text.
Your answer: 0.45 A
